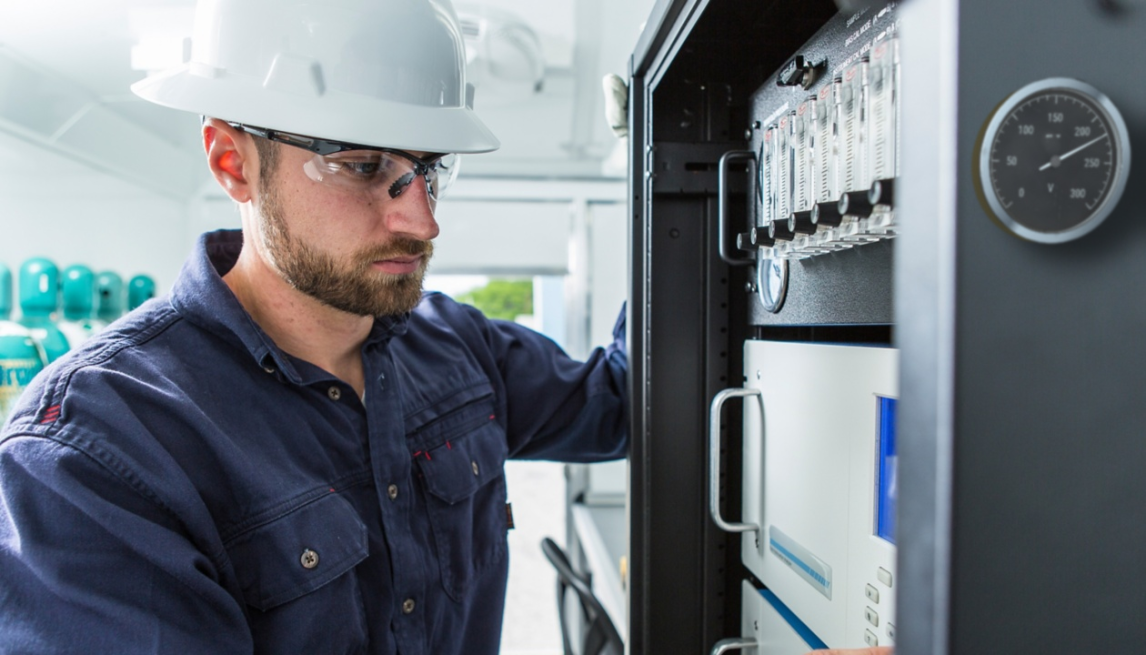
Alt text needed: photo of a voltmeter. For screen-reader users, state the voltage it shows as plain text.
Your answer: 220 V
